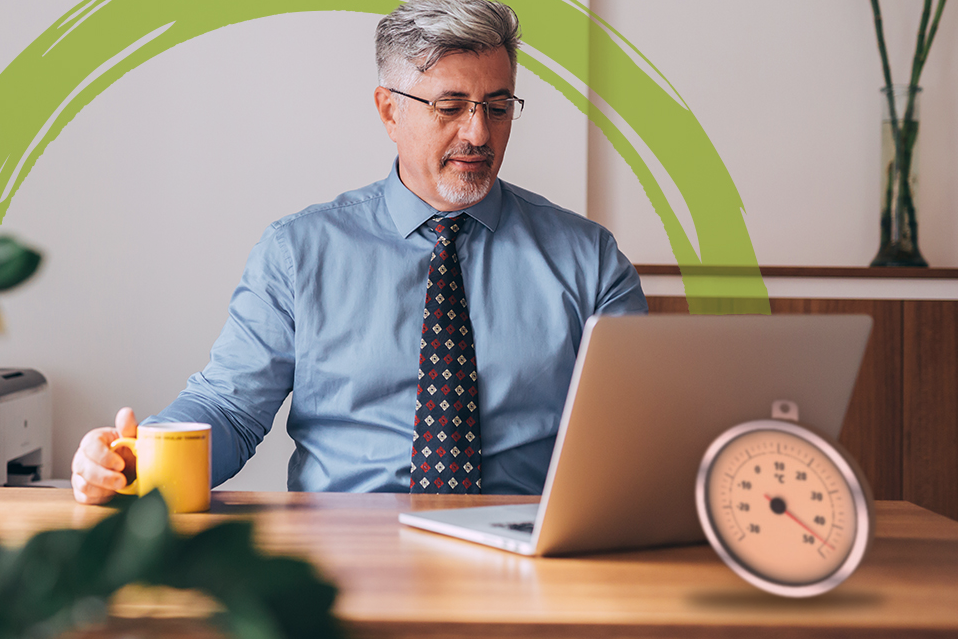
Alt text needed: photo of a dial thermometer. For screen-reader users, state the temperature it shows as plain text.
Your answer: 46 °C
